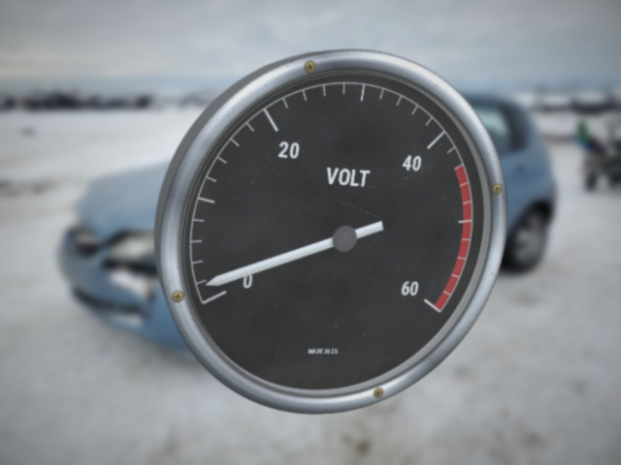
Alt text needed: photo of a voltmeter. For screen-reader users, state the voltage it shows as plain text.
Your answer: 2 V
